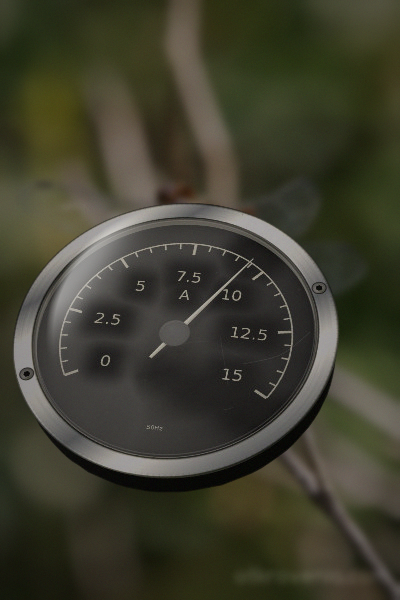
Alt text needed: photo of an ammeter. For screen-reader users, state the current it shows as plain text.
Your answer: 9.5 A
